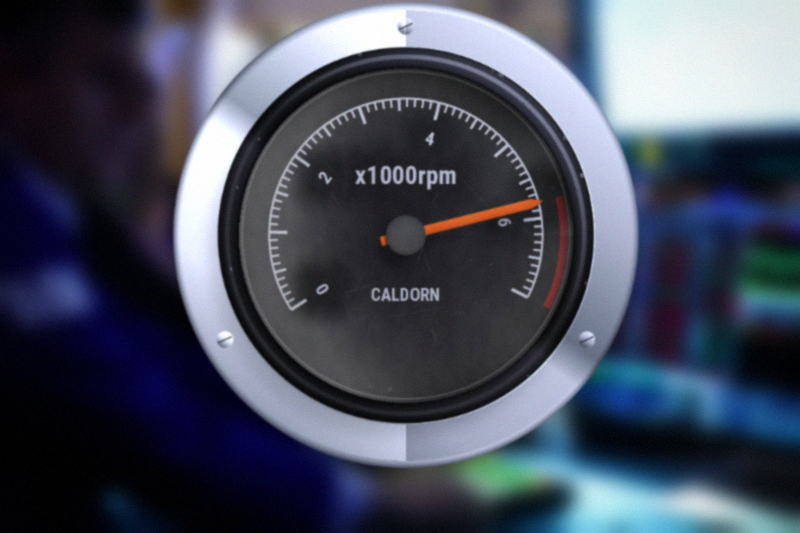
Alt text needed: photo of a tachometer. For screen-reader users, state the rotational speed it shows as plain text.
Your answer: 5800 rpm
